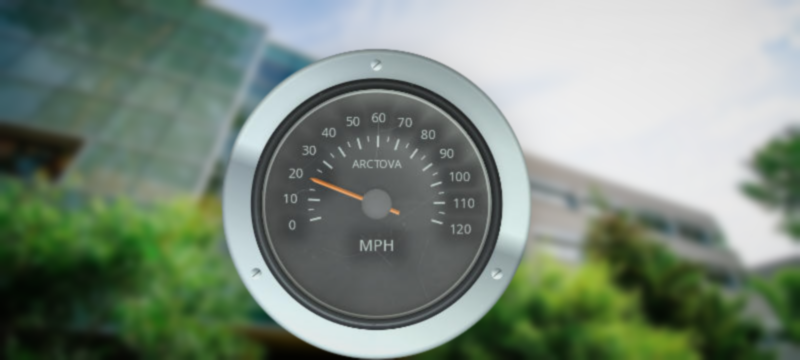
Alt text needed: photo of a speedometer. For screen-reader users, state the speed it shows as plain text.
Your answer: 20 mph
